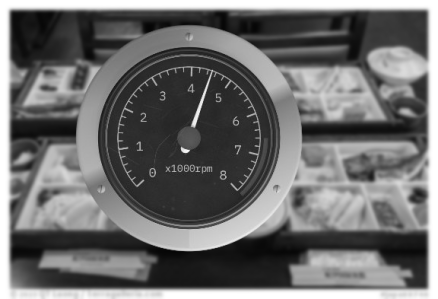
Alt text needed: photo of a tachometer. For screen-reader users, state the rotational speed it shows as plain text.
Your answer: 4500 rpm
